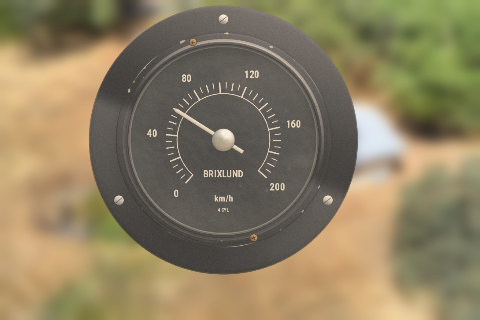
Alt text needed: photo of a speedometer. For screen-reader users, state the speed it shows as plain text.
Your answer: 60 km/h
